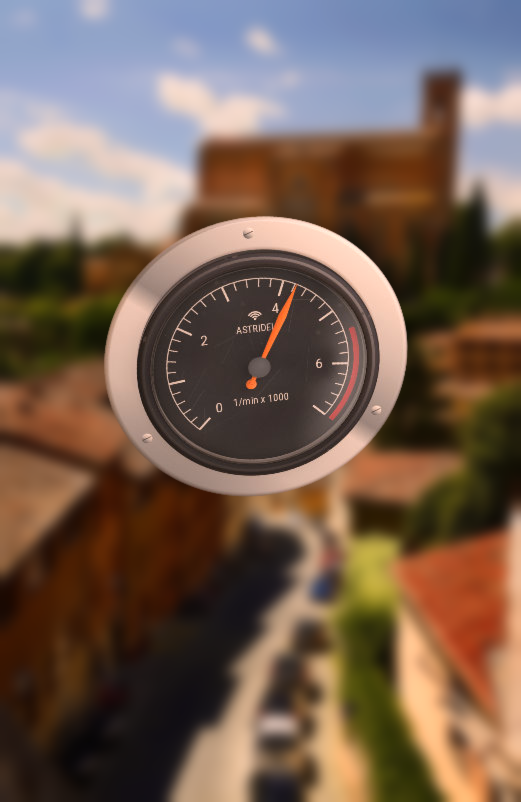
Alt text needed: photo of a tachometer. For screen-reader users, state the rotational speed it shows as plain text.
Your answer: 4200 rpm
